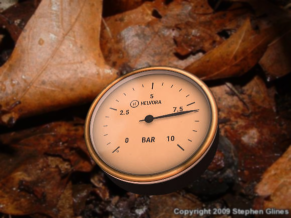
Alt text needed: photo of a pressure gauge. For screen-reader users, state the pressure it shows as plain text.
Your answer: 8 bar
